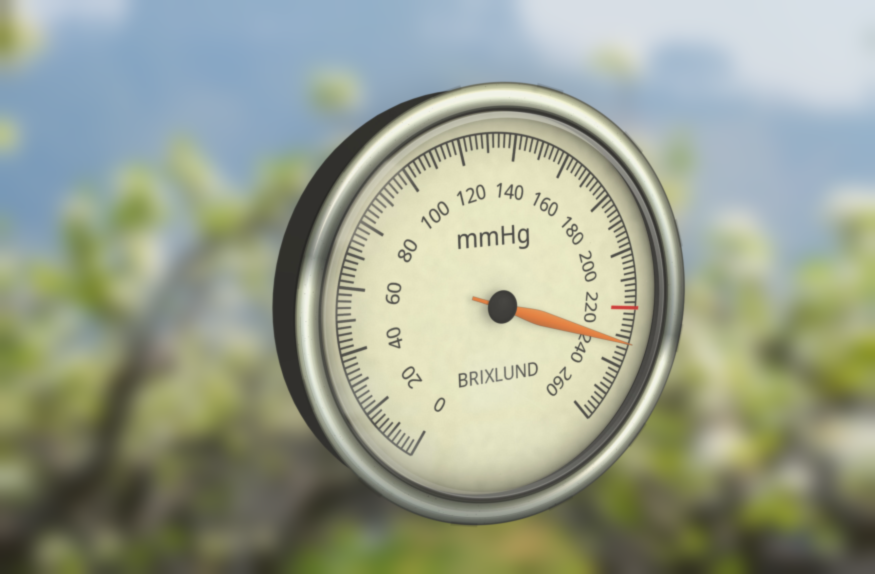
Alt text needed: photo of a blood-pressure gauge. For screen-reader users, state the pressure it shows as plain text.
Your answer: 232 mmHg
